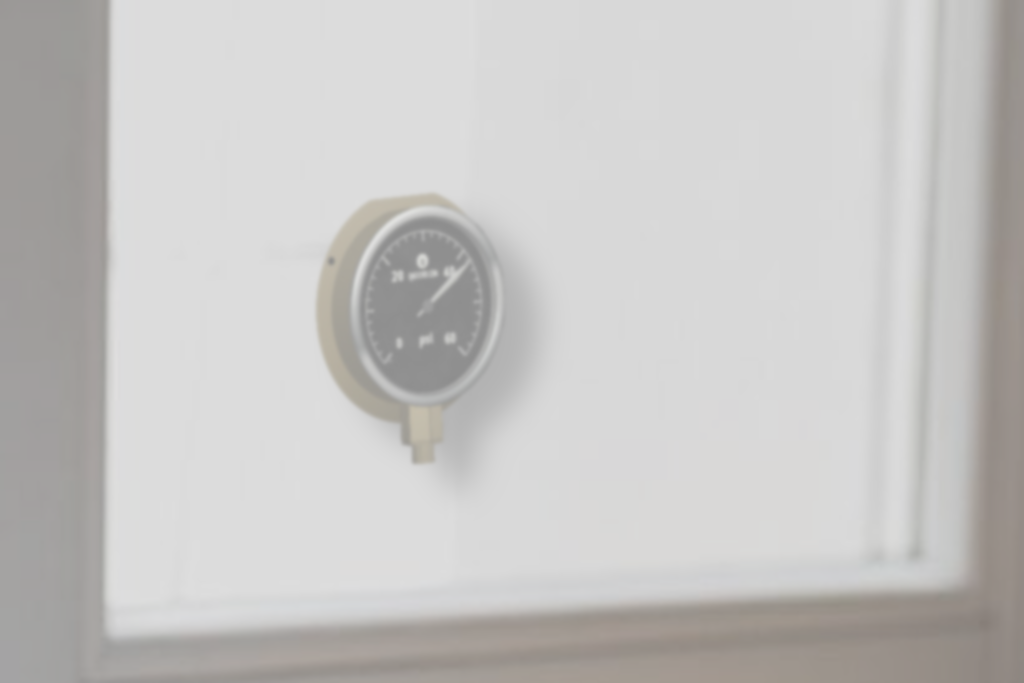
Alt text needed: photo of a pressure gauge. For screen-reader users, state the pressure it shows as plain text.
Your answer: 42 psi
